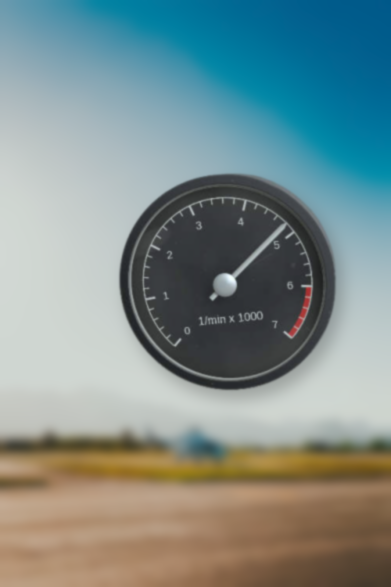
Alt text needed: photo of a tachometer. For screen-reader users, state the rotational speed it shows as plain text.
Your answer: 4800 rpm
